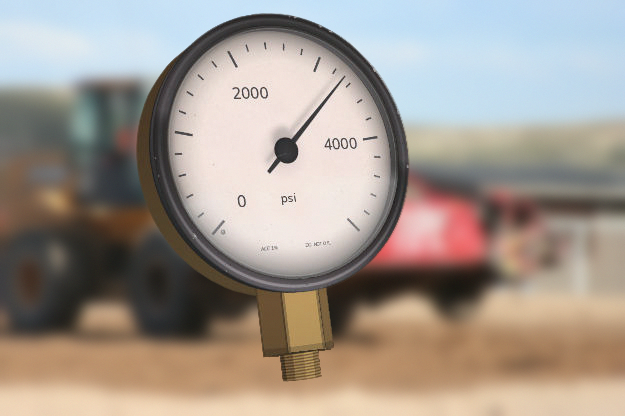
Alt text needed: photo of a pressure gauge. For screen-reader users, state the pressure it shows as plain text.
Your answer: 3300 psi
